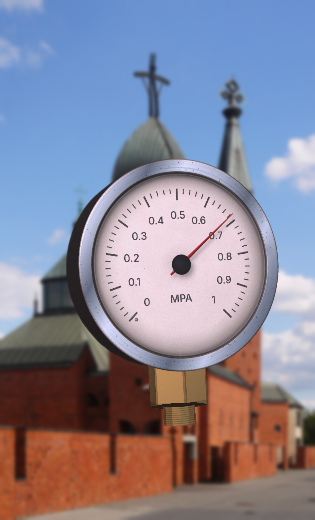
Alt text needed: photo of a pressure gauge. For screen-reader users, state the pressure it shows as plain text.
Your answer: 0.68 MPa
